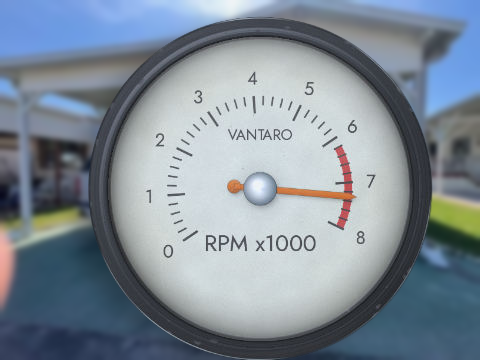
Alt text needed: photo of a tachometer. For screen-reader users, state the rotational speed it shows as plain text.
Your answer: 7300 rpm
